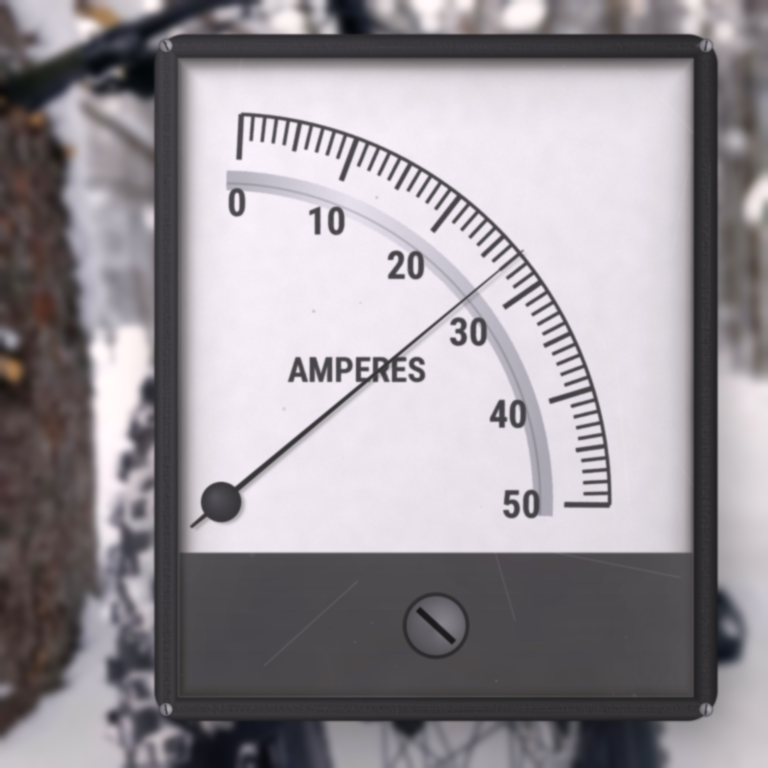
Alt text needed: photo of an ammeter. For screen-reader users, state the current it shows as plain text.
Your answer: 27 A
